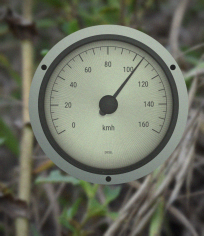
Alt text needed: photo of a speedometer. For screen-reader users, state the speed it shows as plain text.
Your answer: 105 km/h
